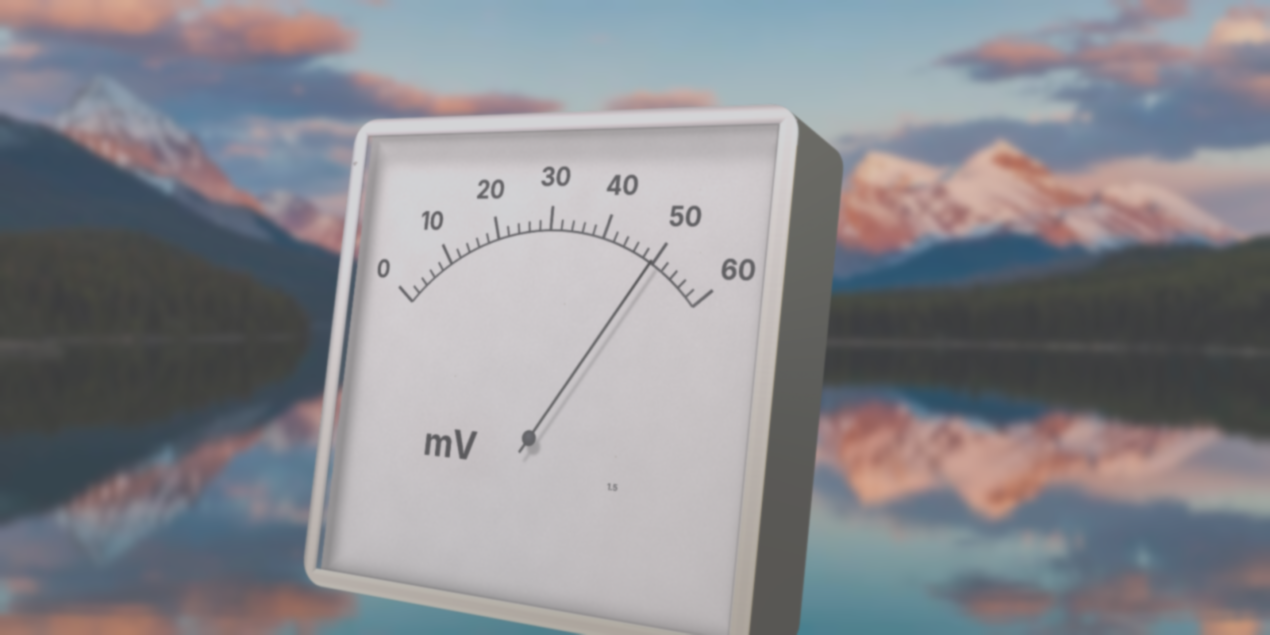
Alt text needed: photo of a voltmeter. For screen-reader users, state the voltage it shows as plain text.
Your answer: 50 mV
